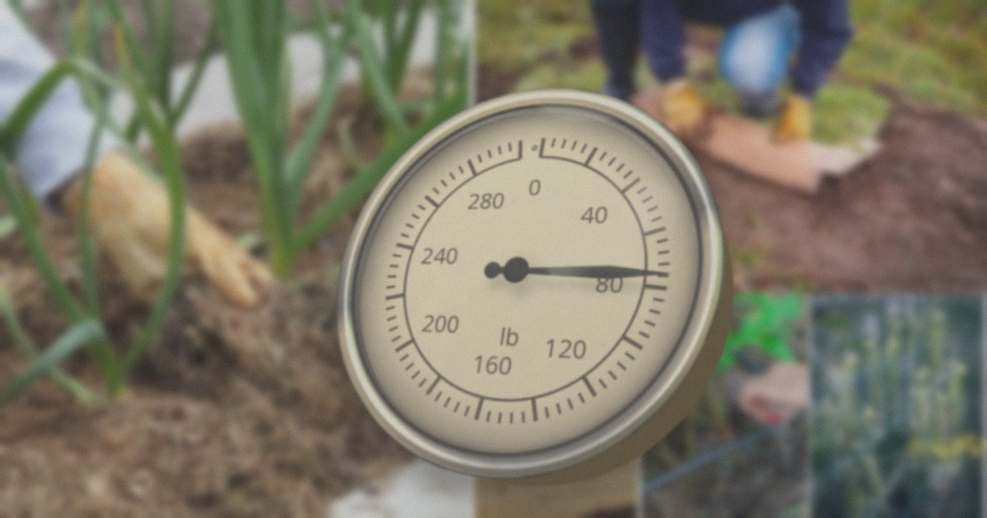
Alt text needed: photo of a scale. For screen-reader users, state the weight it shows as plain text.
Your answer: 76 lb
